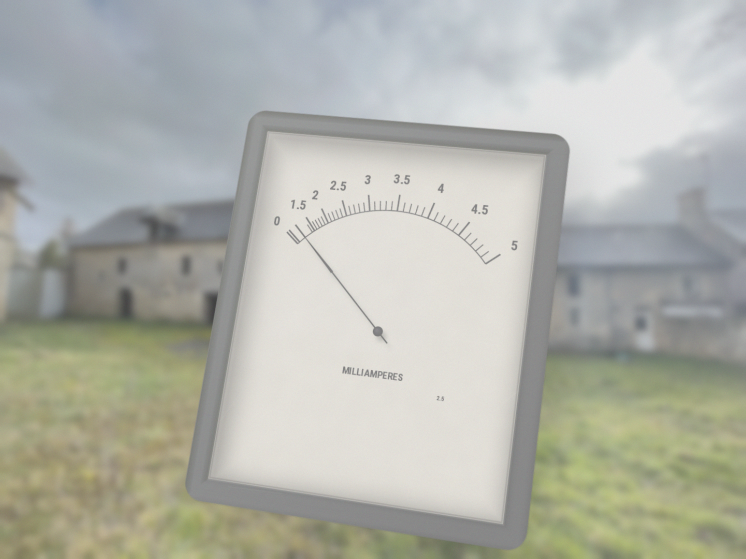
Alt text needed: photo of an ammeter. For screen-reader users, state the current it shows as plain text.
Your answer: 1 mA
